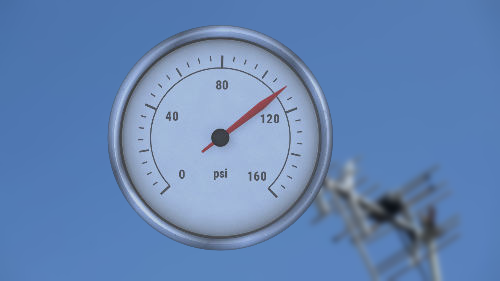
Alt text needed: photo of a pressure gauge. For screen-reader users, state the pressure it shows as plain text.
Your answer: 110 psi
